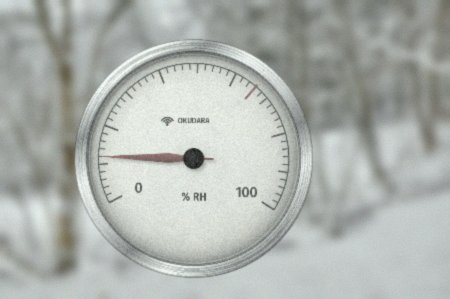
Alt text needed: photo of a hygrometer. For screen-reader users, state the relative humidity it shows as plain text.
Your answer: 12 %
